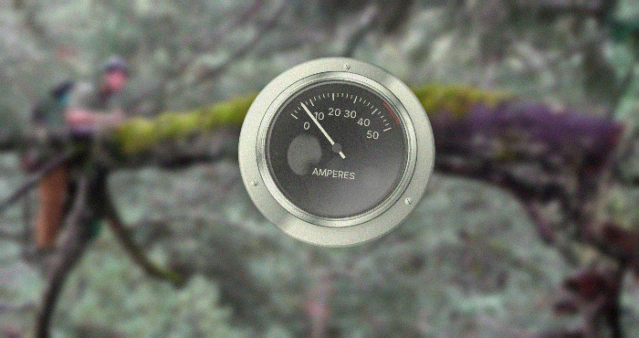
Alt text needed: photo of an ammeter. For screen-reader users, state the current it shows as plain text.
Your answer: 6 A
